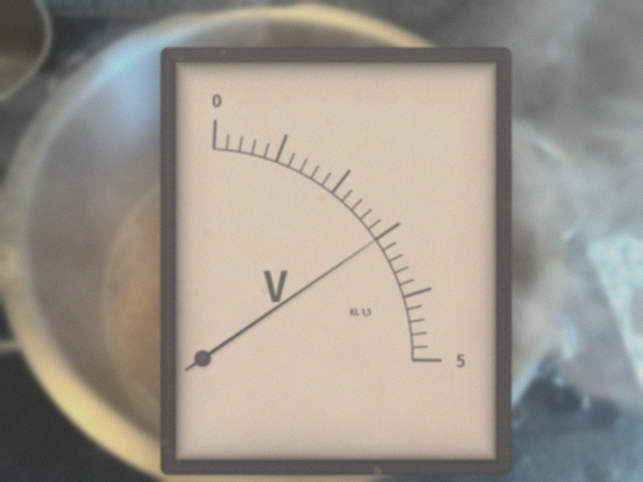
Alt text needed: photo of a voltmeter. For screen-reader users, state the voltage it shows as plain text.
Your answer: 3 V
